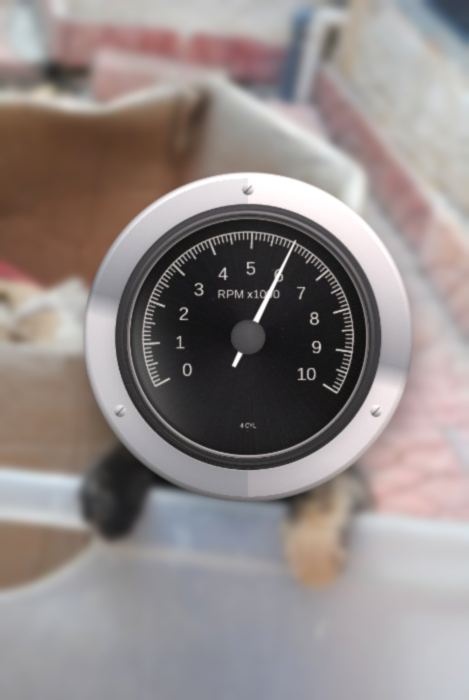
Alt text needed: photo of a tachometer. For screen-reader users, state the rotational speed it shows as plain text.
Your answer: 6000 rpm
